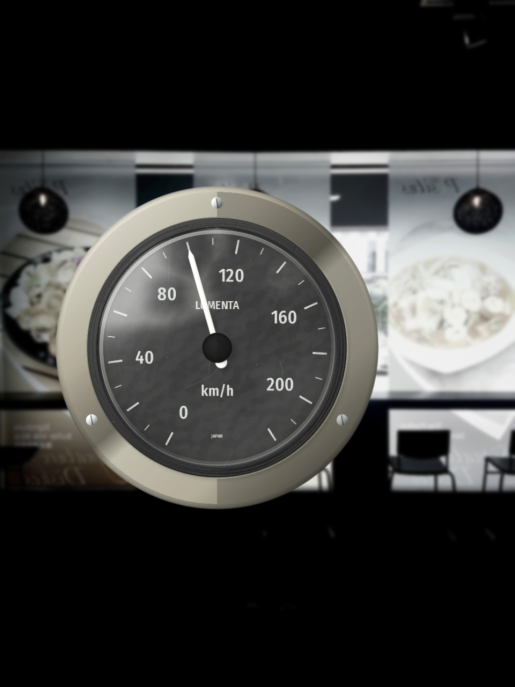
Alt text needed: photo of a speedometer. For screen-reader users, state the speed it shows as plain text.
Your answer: 100 km/h
